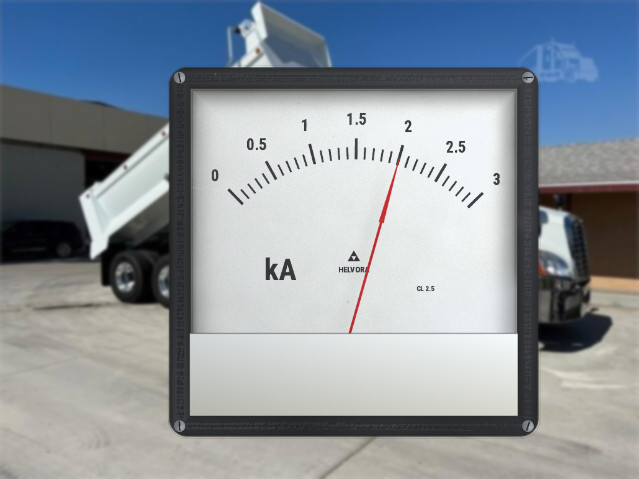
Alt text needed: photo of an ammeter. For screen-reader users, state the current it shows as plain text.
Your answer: 2 kA
